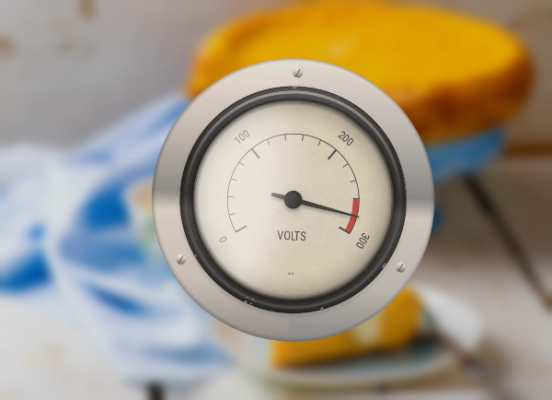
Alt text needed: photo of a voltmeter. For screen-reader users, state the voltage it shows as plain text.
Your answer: 280 V
